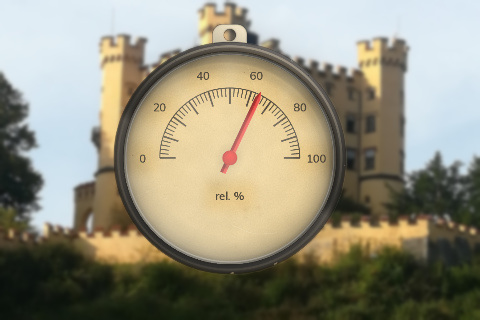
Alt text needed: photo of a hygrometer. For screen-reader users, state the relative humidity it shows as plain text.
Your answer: 64 %
